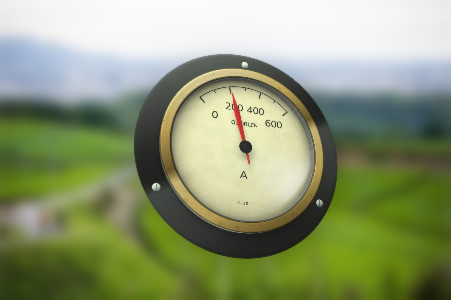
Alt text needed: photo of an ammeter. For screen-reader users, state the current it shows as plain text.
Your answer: 200 A
